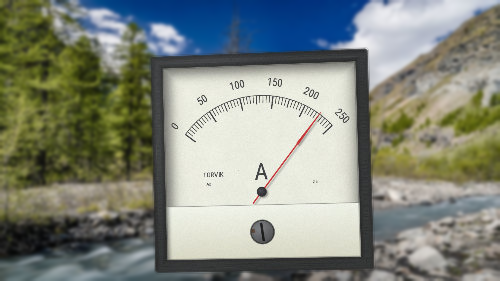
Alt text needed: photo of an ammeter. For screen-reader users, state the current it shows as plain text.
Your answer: 225 A
